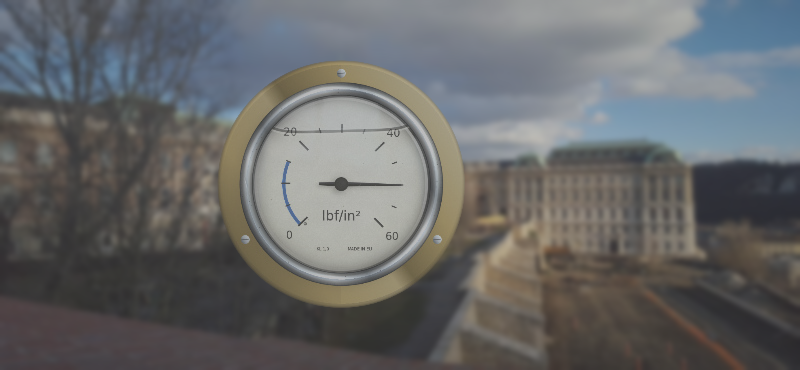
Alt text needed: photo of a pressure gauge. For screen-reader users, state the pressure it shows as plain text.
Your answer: 50 psi
